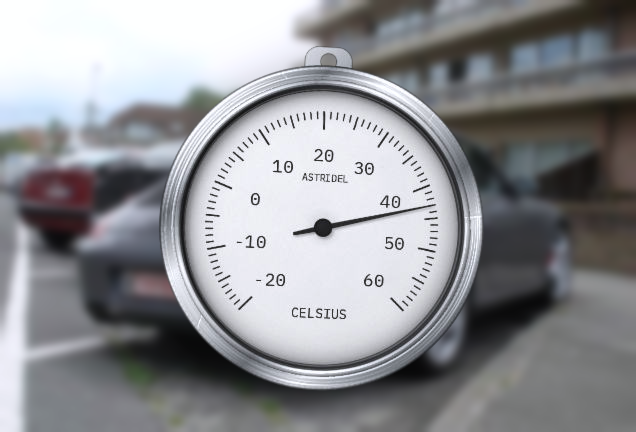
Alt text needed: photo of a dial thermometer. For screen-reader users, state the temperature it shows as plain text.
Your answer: 43 °C
